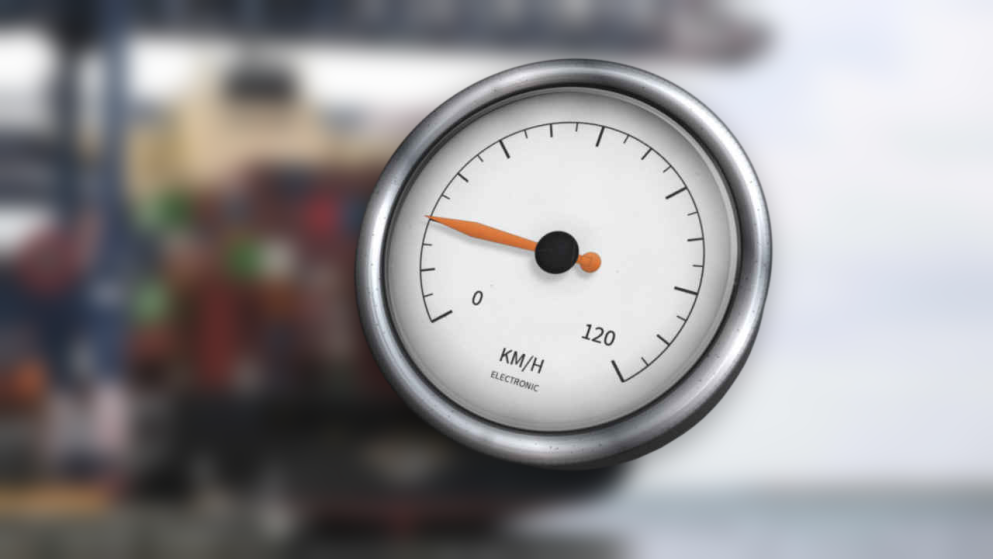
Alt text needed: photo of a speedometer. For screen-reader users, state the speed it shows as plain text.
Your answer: 20 km/h
